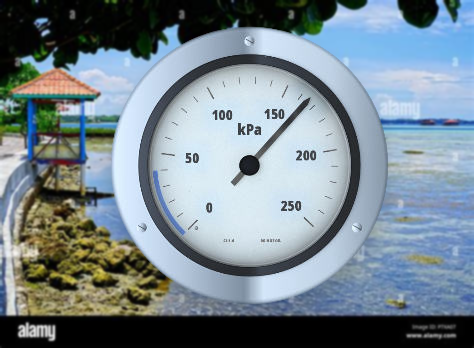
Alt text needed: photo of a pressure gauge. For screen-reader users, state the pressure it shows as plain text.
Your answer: 165 kPa
